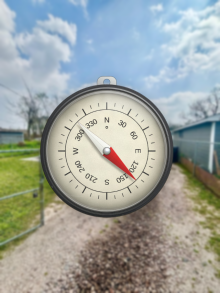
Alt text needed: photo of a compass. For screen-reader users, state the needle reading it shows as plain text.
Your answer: 135 °
